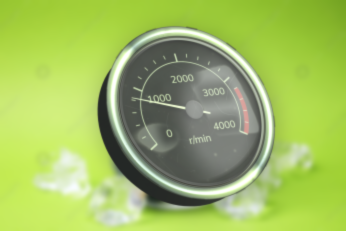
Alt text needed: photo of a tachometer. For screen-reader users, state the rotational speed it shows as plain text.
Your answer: 800 rpm
